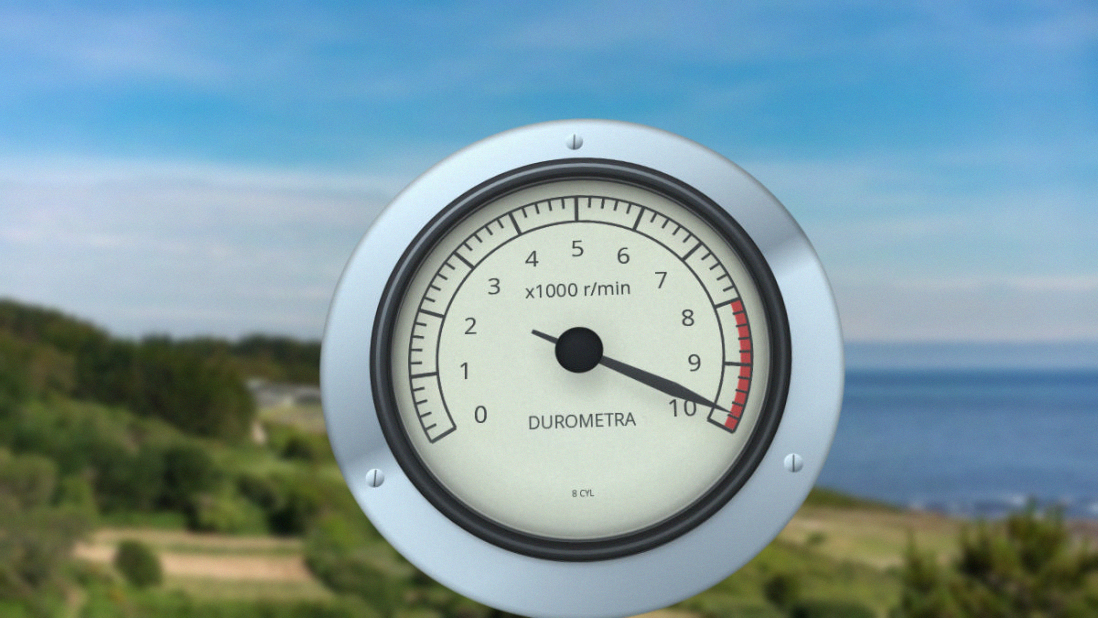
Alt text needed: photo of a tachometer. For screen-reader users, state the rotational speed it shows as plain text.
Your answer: 9800 rpm
